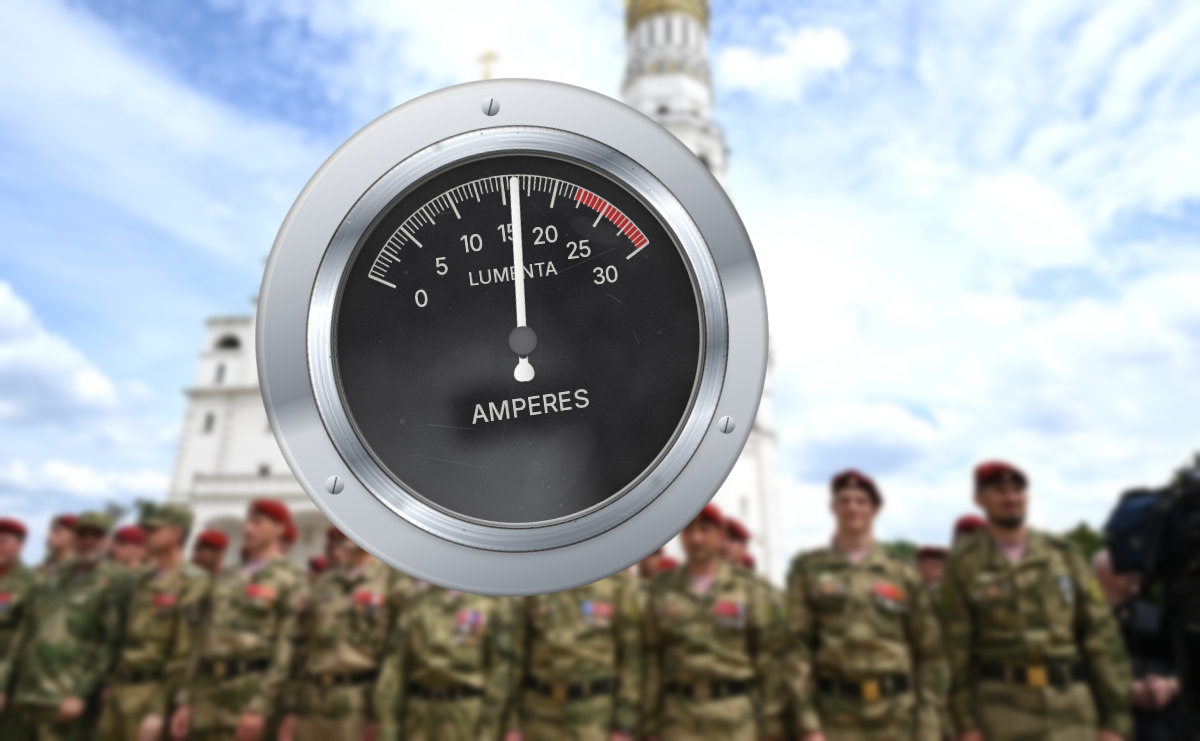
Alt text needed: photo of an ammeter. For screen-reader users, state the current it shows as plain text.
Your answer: 16 A
